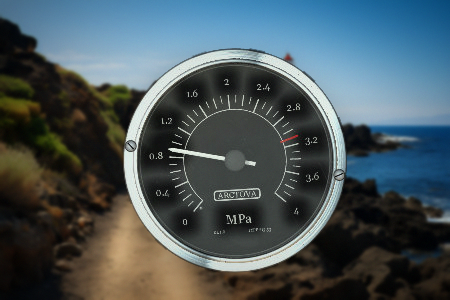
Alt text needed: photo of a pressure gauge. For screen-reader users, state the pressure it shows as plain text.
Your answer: 0.9 MPa
